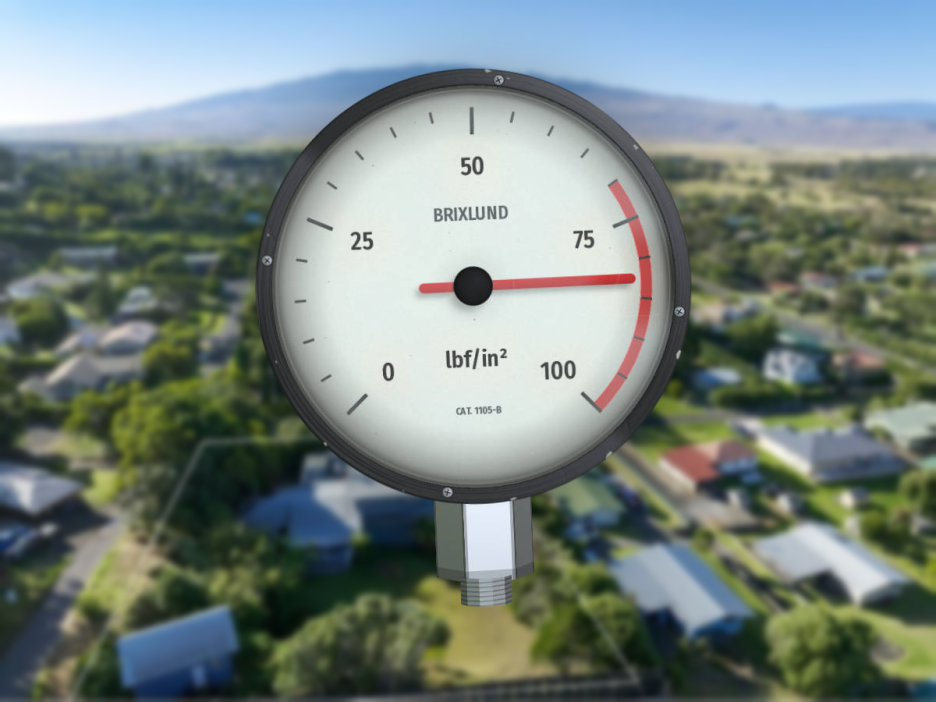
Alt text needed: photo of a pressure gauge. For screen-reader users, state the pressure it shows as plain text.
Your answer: 82.5 psi
